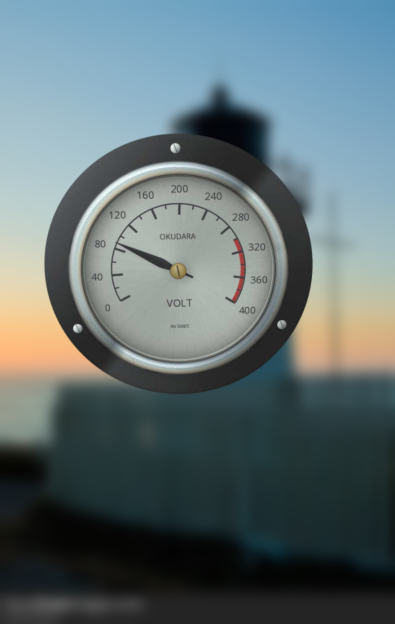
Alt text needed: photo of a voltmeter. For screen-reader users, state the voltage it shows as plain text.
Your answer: 90 V
